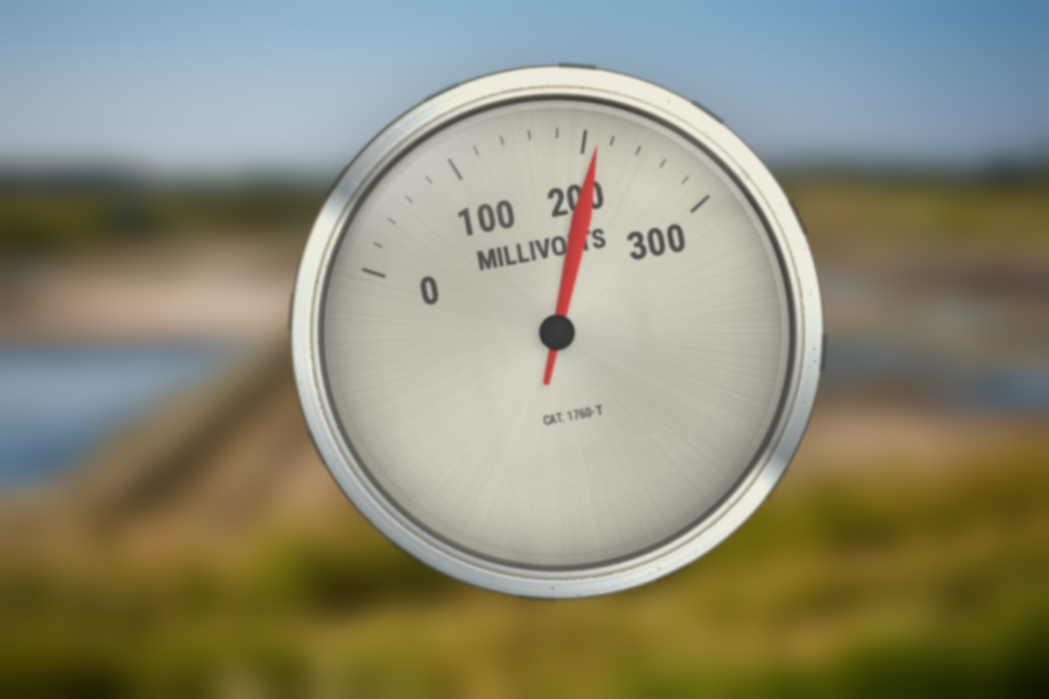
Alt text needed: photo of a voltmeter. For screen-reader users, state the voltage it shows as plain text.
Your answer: 210 mV
